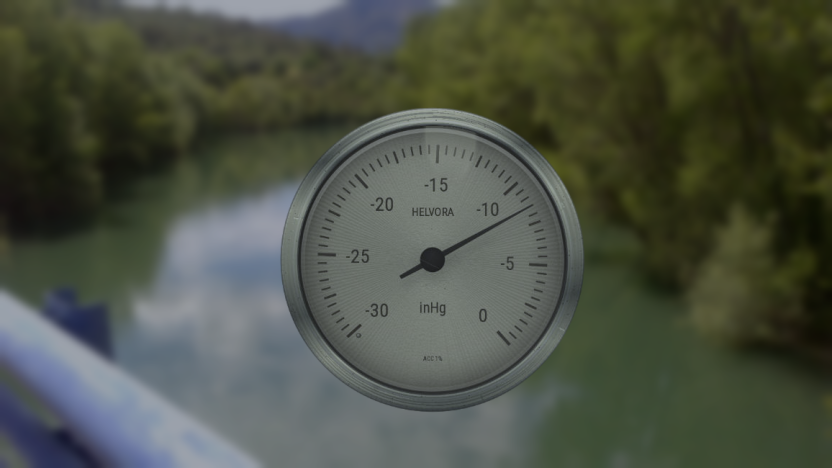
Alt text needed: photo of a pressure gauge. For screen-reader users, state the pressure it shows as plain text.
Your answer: -8.5 inHg
